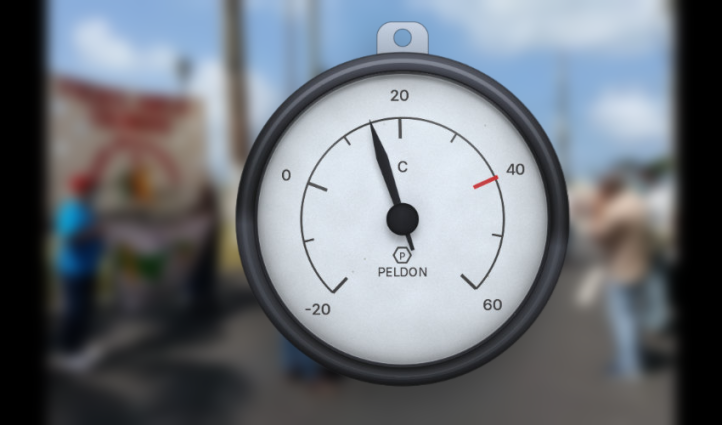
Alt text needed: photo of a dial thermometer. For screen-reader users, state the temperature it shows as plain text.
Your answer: 15 °C
